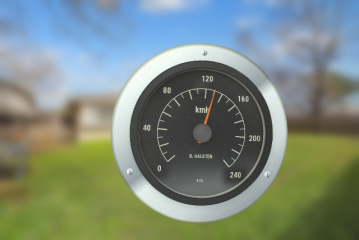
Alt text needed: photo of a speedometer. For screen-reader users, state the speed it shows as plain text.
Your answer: 130 km/h
